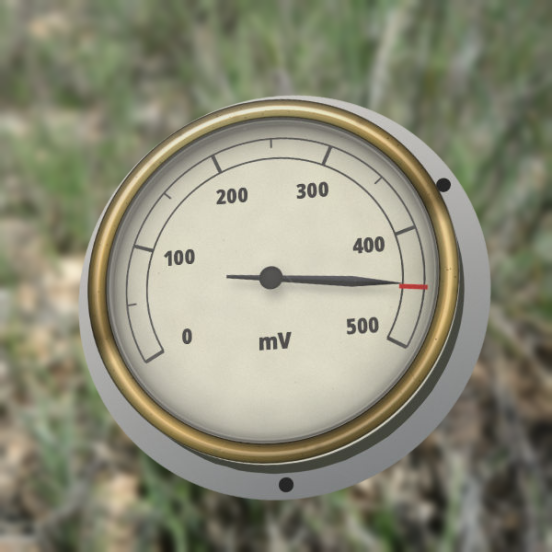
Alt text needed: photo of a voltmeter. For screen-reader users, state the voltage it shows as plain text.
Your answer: 450 mV
